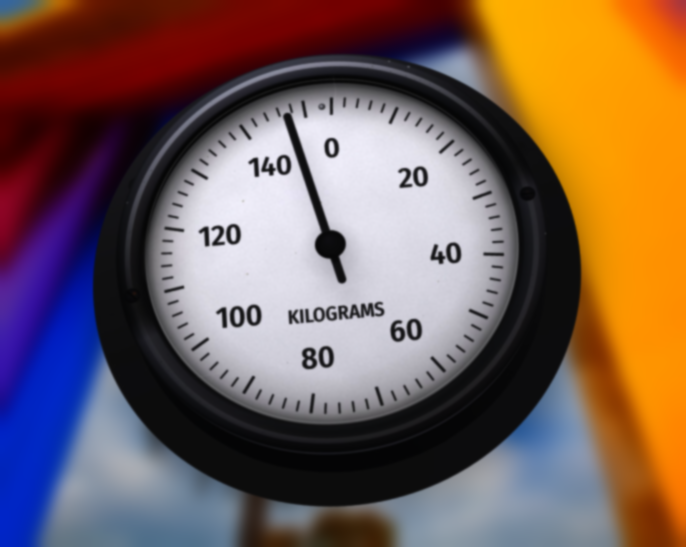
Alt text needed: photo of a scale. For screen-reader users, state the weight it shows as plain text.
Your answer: 147 kg
